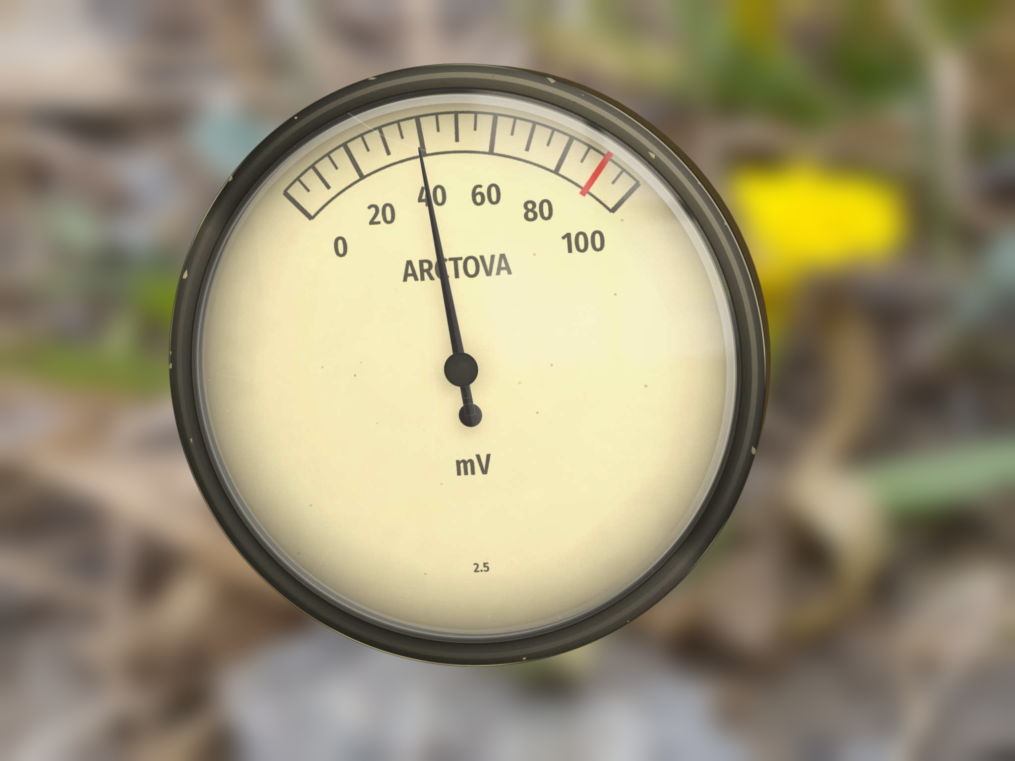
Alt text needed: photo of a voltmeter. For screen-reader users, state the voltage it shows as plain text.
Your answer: 40 mV
